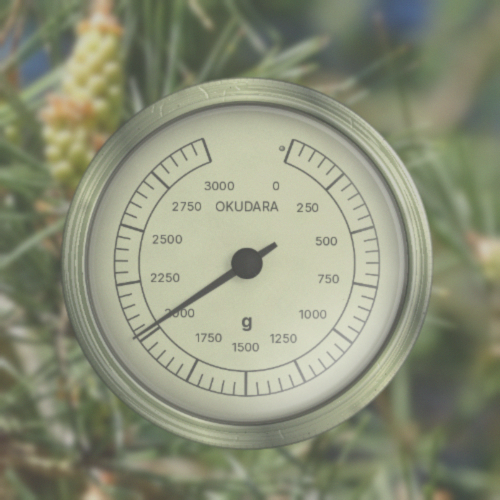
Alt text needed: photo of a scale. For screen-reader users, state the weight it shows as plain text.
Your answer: 2025 g
